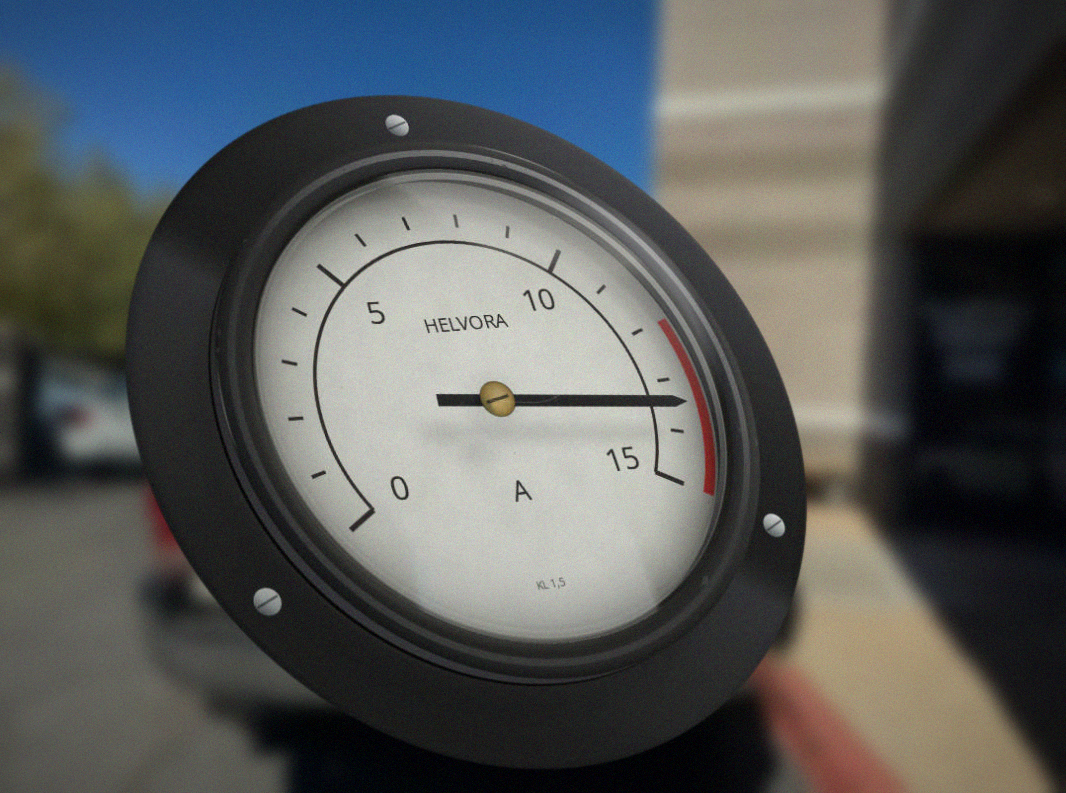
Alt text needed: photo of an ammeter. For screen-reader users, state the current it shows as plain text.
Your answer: 13.5 A
